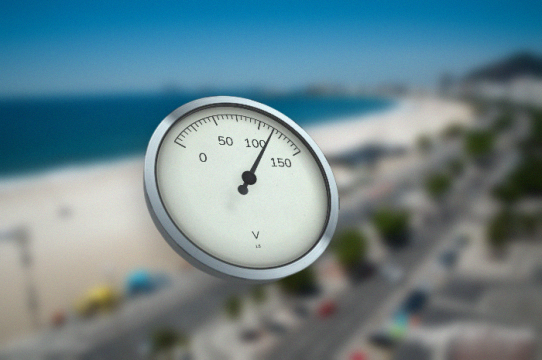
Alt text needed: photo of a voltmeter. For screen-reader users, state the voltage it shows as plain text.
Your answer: 115 V
